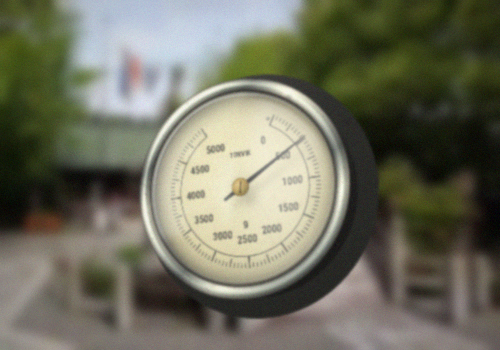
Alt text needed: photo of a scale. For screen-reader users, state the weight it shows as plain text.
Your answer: 500 g
